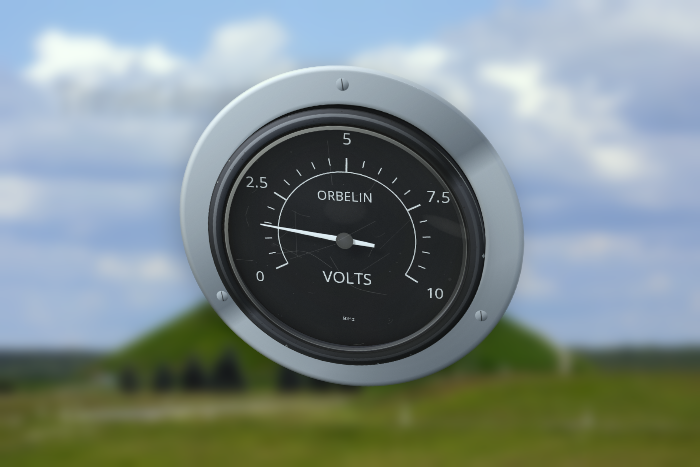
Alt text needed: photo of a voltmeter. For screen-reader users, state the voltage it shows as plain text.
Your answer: 1.5 V
